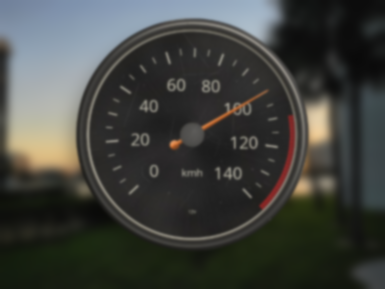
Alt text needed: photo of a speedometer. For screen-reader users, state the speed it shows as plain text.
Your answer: 100 km/h
